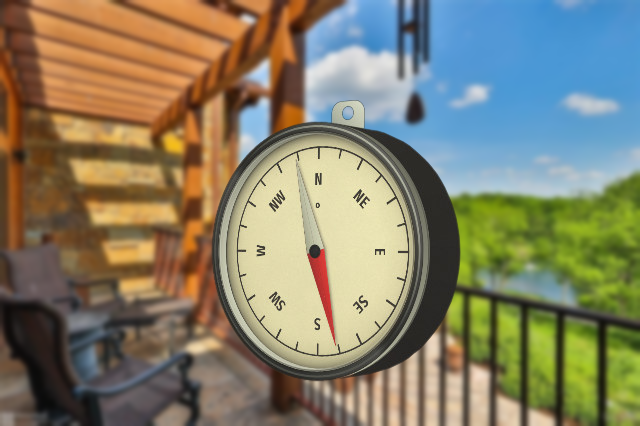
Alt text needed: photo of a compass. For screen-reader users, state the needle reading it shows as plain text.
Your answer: 165 °
